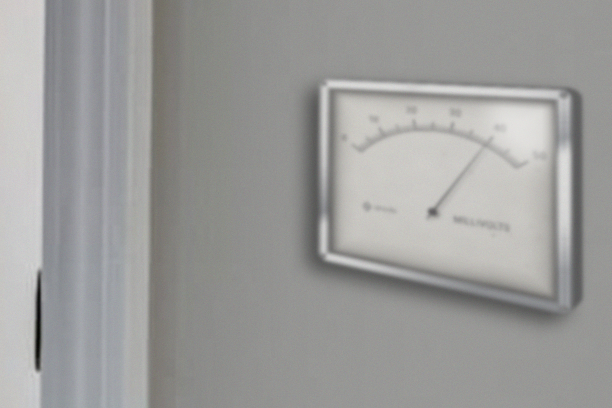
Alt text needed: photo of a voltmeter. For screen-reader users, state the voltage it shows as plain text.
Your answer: 40 mV
